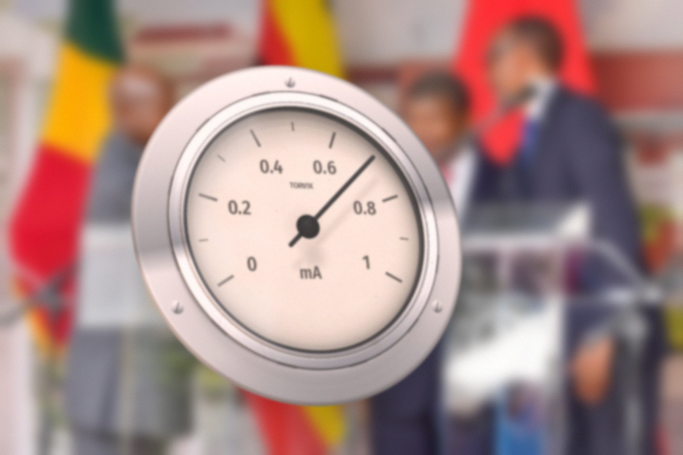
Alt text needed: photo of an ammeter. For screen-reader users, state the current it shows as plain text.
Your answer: 0.7 mA
